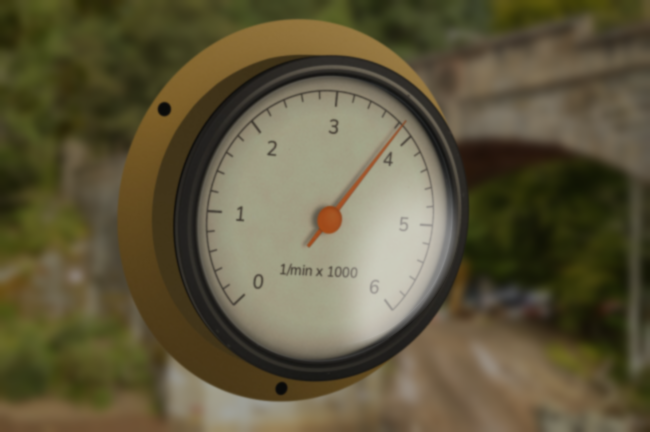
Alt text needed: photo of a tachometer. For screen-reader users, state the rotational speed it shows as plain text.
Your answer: 3800 rpm
